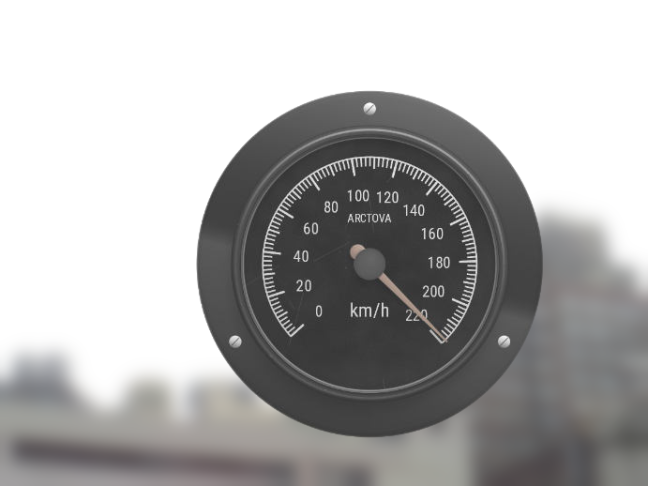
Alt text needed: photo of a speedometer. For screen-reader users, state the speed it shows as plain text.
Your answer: 218 km/h
